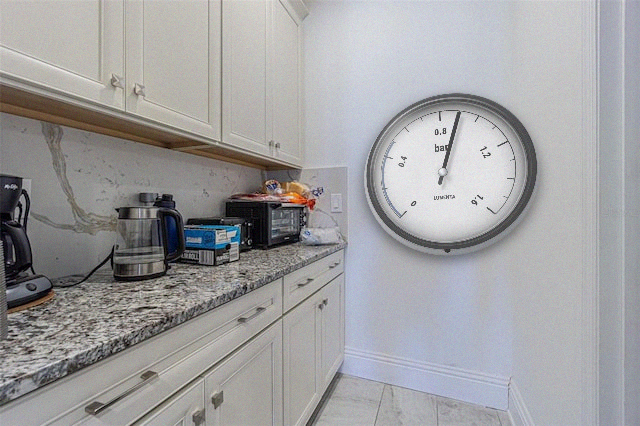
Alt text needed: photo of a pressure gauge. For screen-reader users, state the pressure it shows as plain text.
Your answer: 0.9 bar
